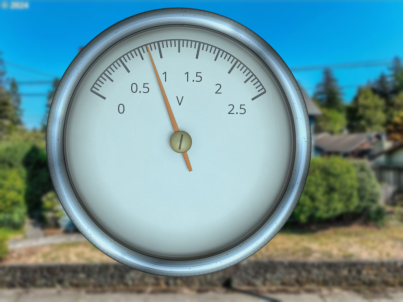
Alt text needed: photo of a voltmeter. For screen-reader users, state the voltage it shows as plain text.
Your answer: 0.85 V
